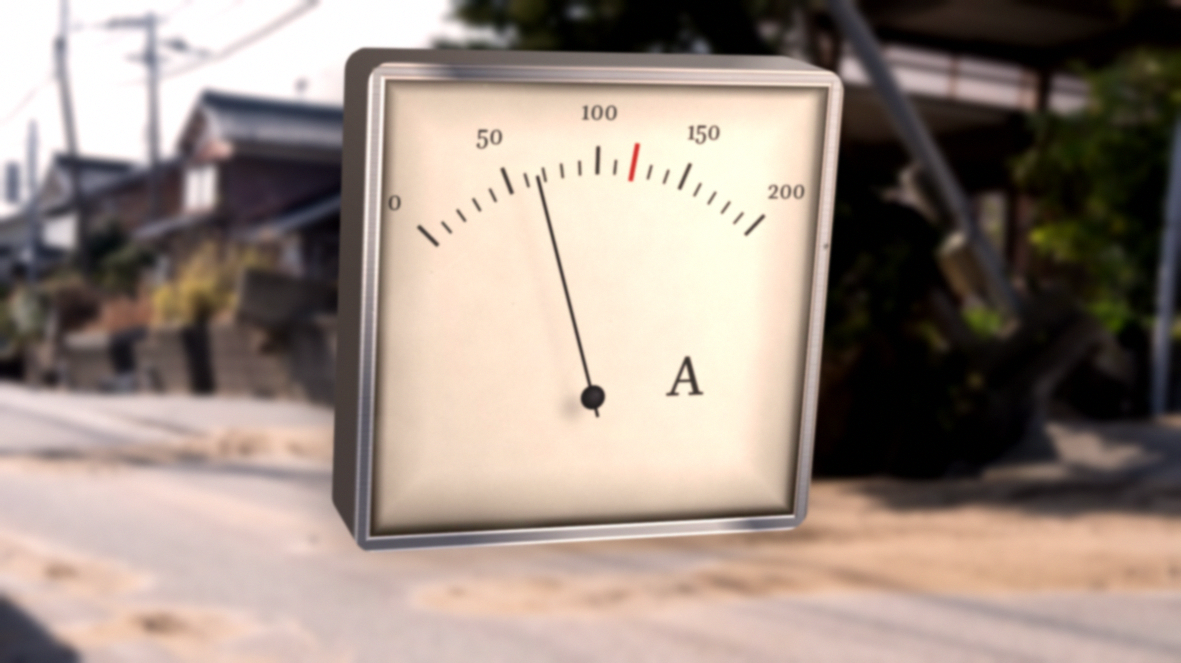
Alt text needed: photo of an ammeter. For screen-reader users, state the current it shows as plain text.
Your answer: 65 A
